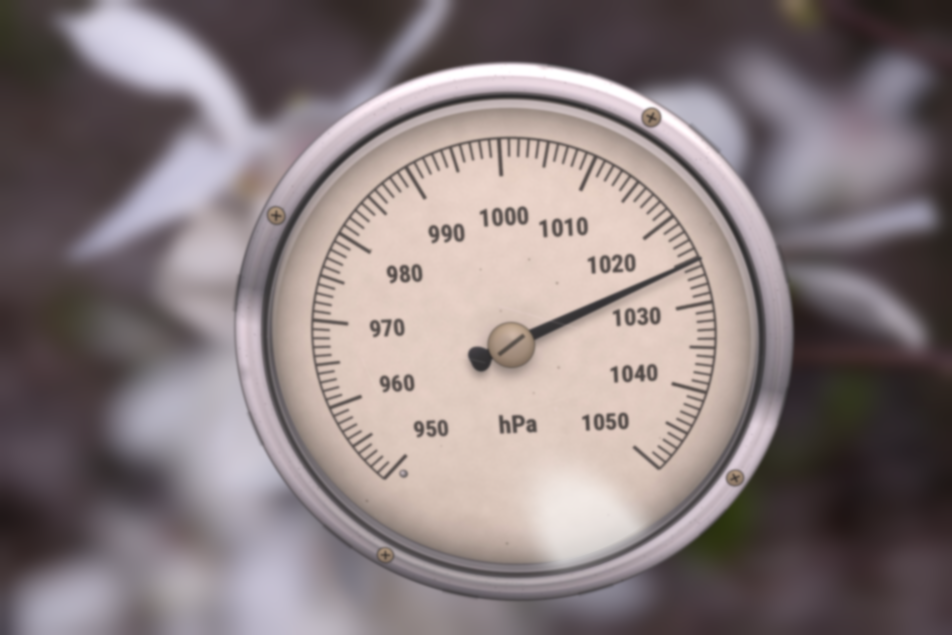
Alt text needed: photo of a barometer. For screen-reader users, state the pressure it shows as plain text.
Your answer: 1025 hPa
